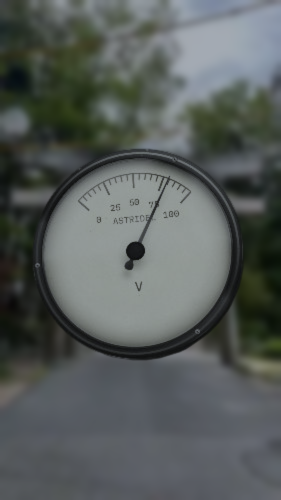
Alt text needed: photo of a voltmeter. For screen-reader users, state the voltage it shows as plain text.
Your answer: 80 V
